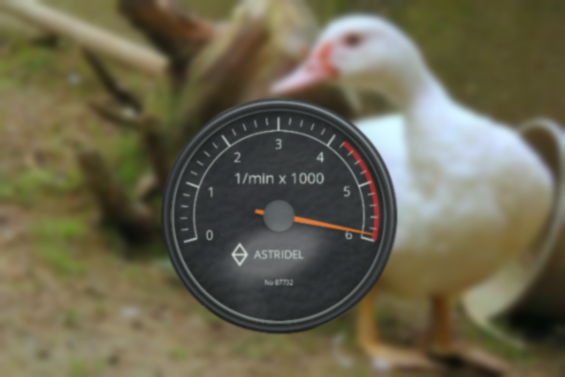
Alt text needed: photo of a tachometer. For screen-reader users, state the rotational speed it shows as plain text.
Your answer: 5900 rpm
